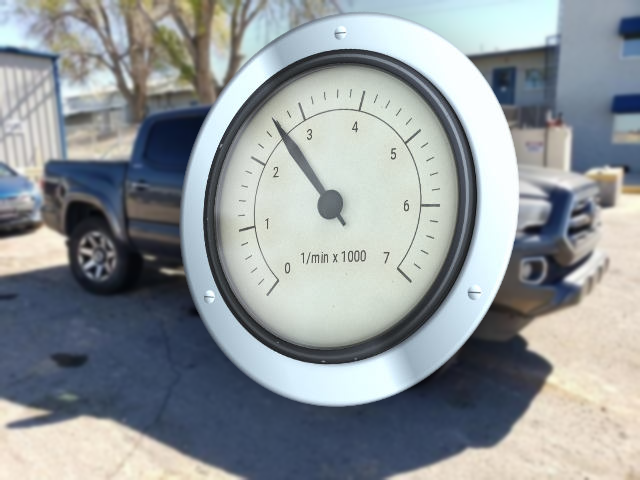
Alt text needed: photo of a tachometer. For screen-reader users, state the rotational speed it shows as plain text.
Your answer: 2600 rpm
